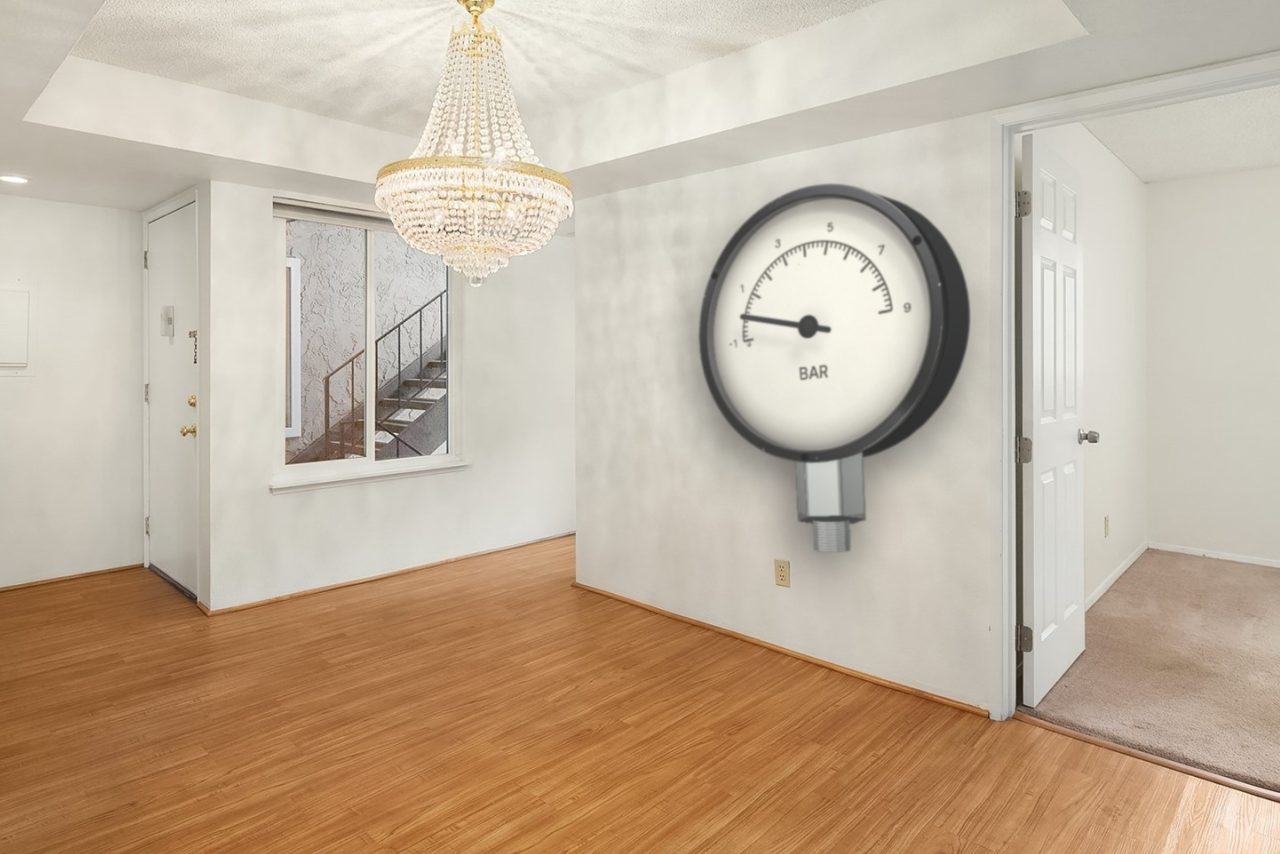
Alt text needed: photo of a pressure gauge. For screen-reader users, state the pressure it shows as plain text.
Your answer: 0 bar
